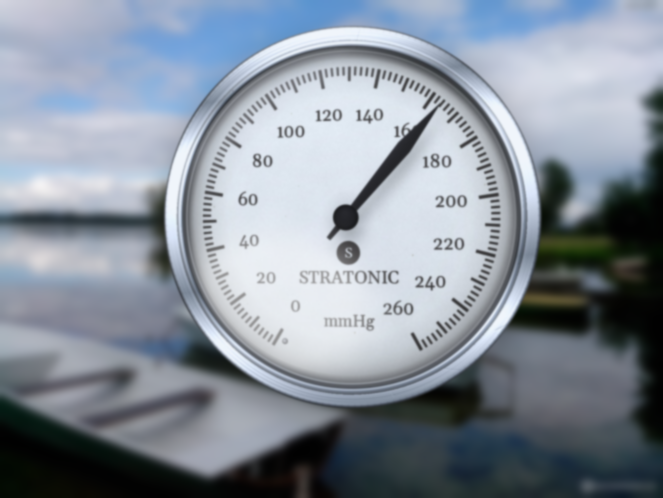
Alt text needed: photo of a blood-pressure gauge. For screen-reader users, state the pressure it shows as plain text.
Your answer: 164 mmHg
